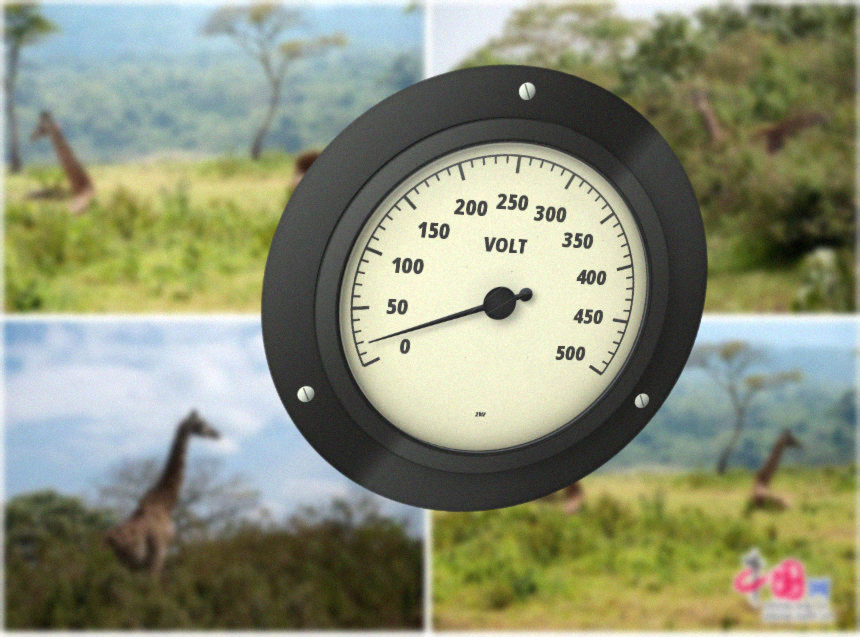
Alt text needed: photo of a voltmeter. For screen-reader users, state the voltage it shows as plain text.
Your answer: 20 V
